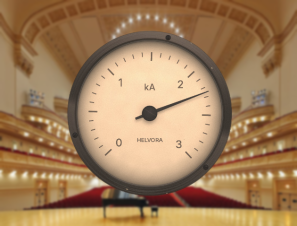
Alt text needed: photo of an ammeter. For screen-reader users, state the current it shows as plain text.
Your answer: 2.25 kA
